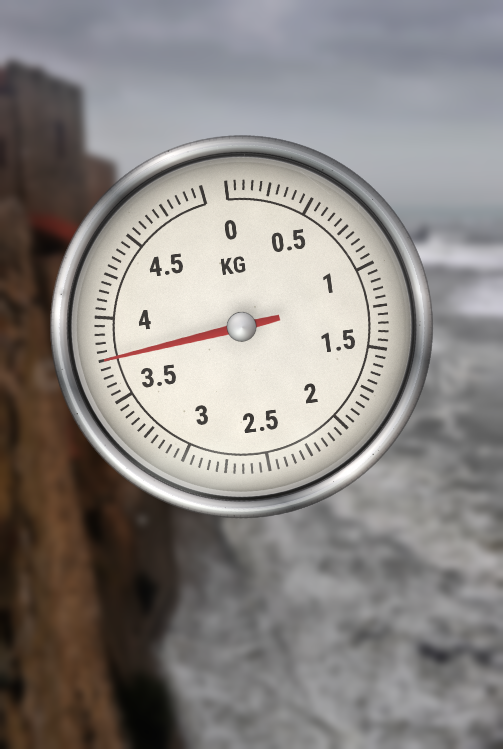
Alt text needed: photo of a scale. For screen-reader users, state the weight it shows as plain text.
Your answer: 3.75 kg
